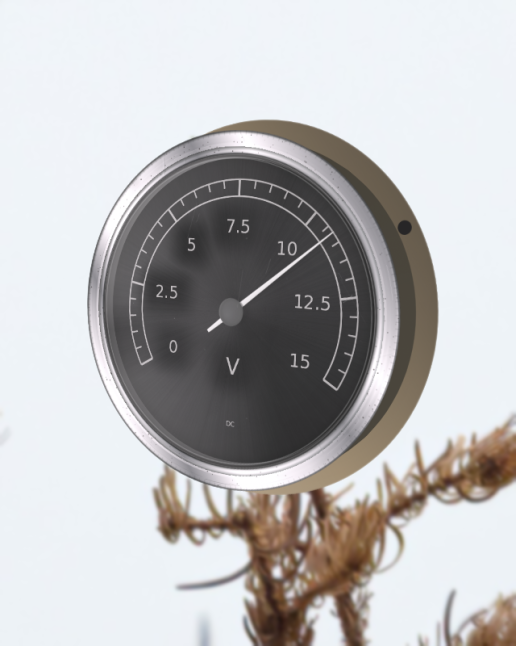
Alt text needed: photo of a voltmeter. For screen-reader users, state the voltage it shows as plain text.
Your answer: 10.75 V
